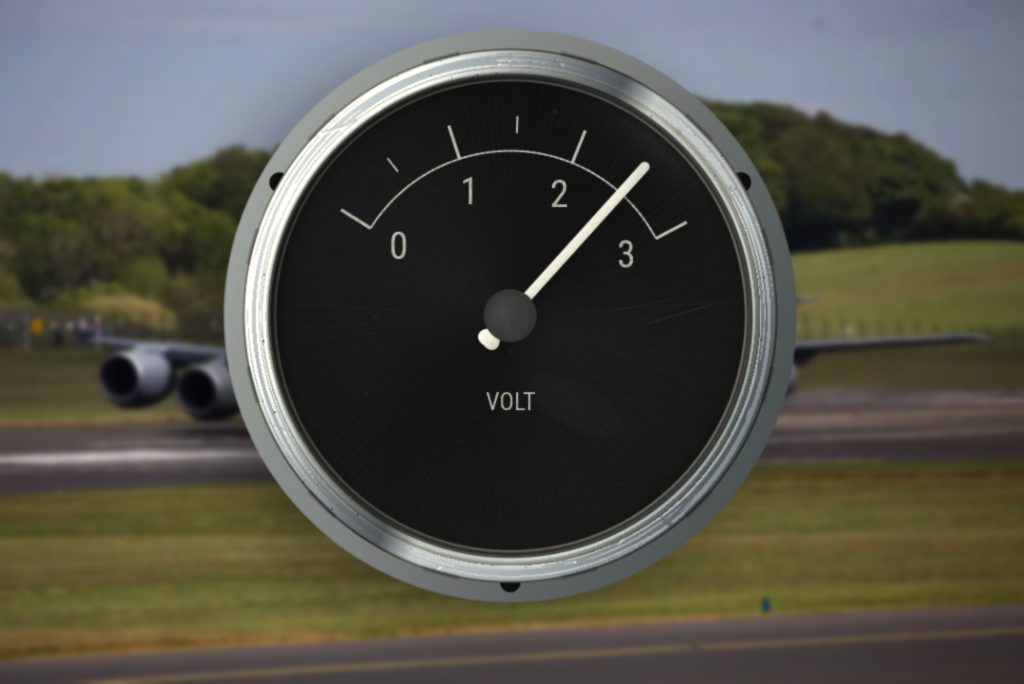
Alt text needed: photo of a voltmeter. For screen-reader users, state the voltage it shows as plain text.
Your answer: 2.5 V
